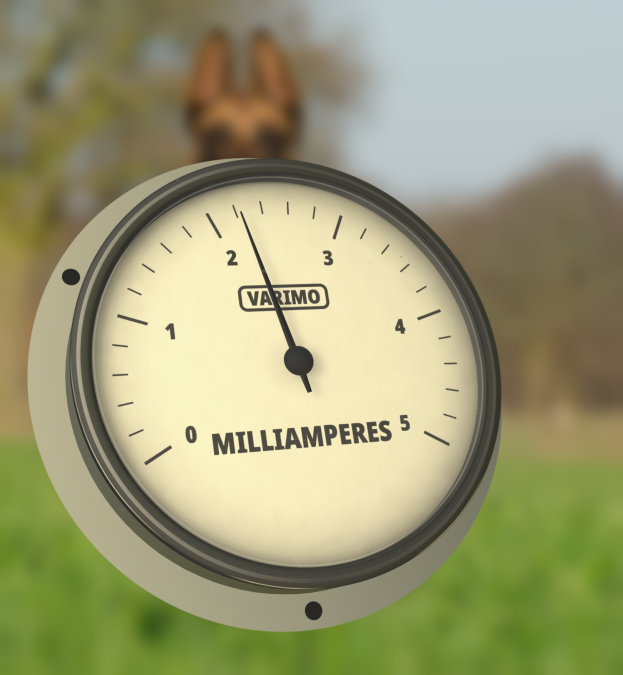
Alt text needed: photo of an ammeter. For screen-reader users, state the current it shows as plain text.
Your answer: 2.2 mA
